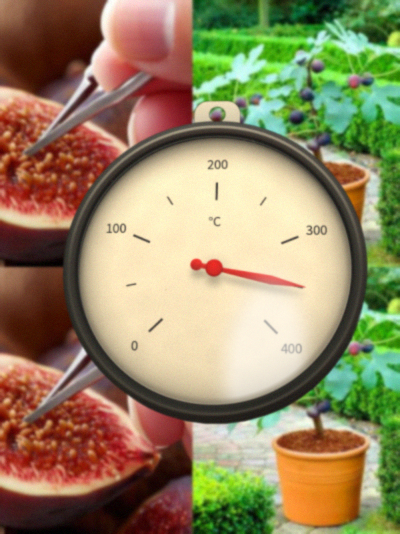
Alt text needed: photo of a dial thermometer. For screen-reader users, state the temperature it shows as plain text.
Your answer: 350 °C
